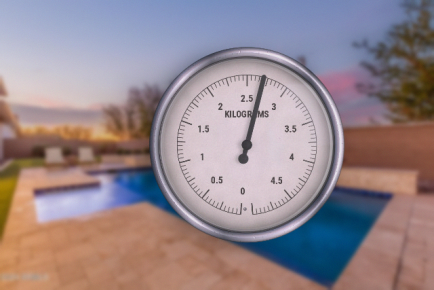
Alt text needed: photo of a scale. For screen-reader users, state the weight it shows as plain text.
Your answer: 2.7 kg
